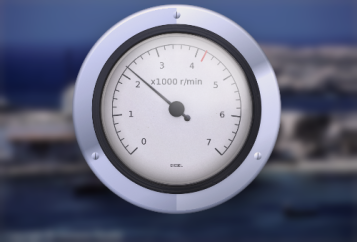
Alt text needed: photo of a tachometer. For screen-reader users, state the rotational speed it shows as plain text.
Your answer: 2200 rpm
